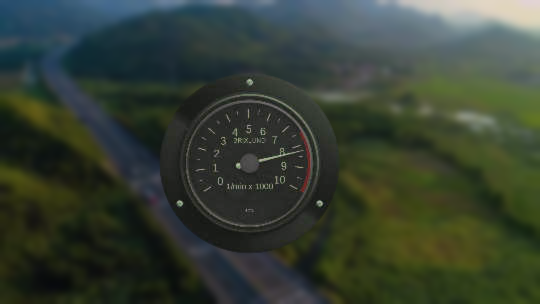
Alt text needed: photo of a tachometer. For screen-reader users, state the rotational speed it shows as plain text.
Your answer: 8250 rpm
